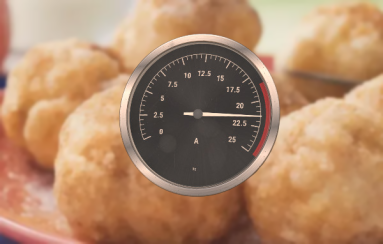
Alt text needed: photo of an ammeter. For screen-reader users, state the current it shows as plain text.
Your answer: 21.5 A
